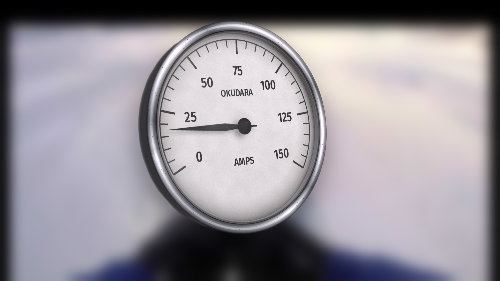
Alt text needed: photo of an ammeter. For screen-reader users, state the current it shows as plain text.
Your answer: 17.5 A
